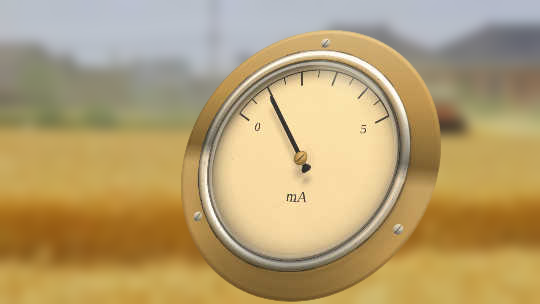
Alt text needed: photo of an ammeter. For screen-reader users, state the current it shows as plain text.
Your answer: 1 mA
